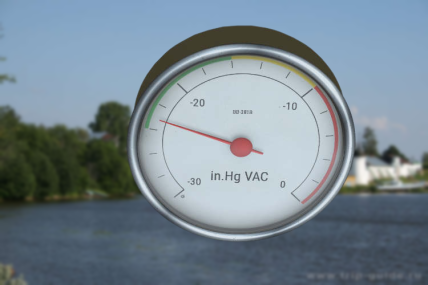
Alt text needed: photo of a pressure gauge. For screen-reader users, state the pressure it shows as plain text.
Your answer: -23 inHg
